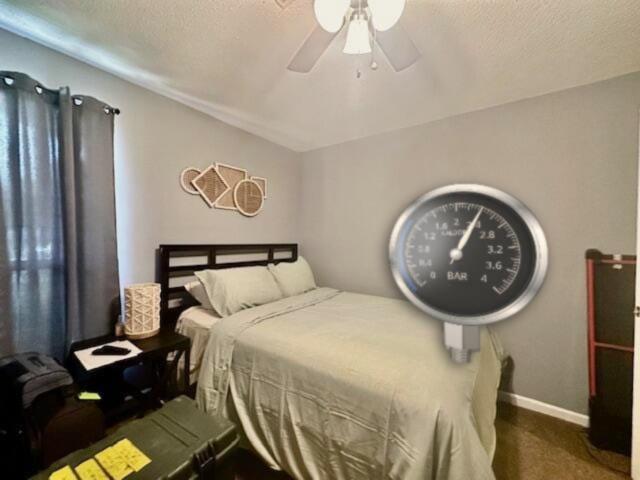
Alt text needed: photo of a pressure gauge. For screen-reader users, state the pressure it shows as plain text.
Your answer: 2.4 bar
